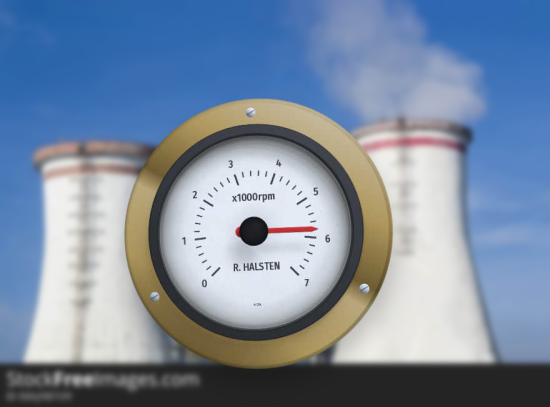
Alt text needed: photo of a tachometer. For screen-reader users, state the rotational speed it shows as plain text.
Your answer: 5800 rpm
